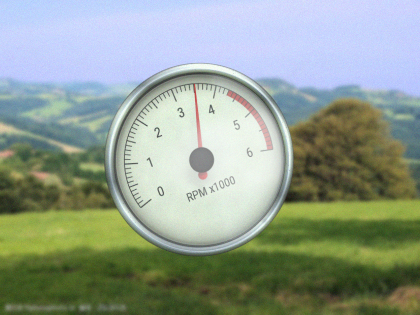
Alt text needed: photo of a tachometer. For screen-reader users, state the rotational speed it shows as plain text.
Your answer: 3500 rpm
